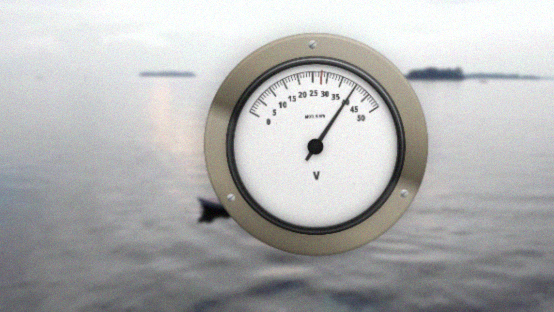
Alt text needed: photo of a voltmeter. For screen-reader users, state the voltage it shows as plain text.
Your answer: 40 V
